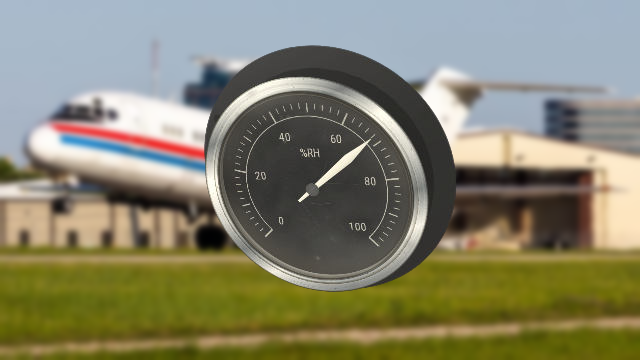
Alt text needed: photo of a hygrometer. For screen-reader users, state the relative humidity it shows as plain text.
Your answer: 68 %
